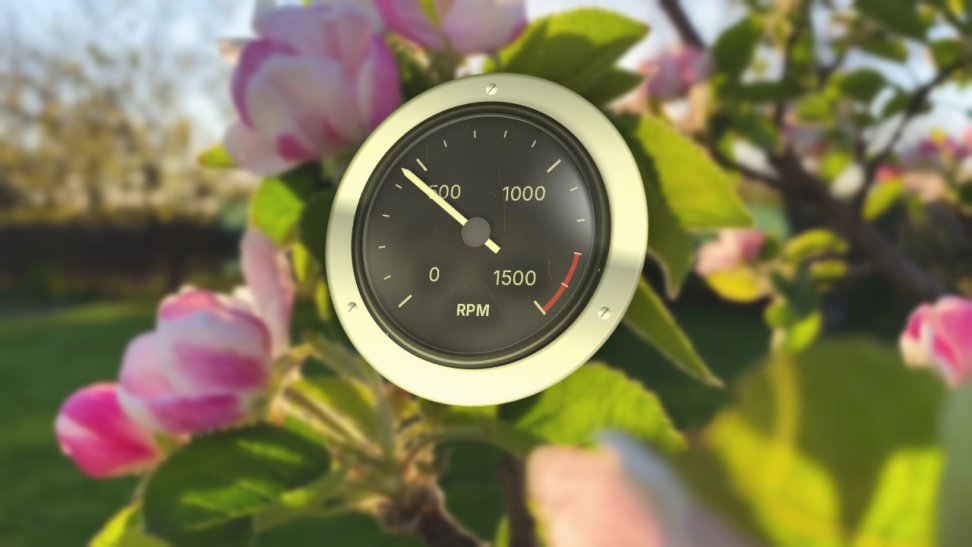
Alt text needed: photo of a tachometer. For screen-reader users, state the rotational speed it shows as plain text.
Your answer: 450 rpm
